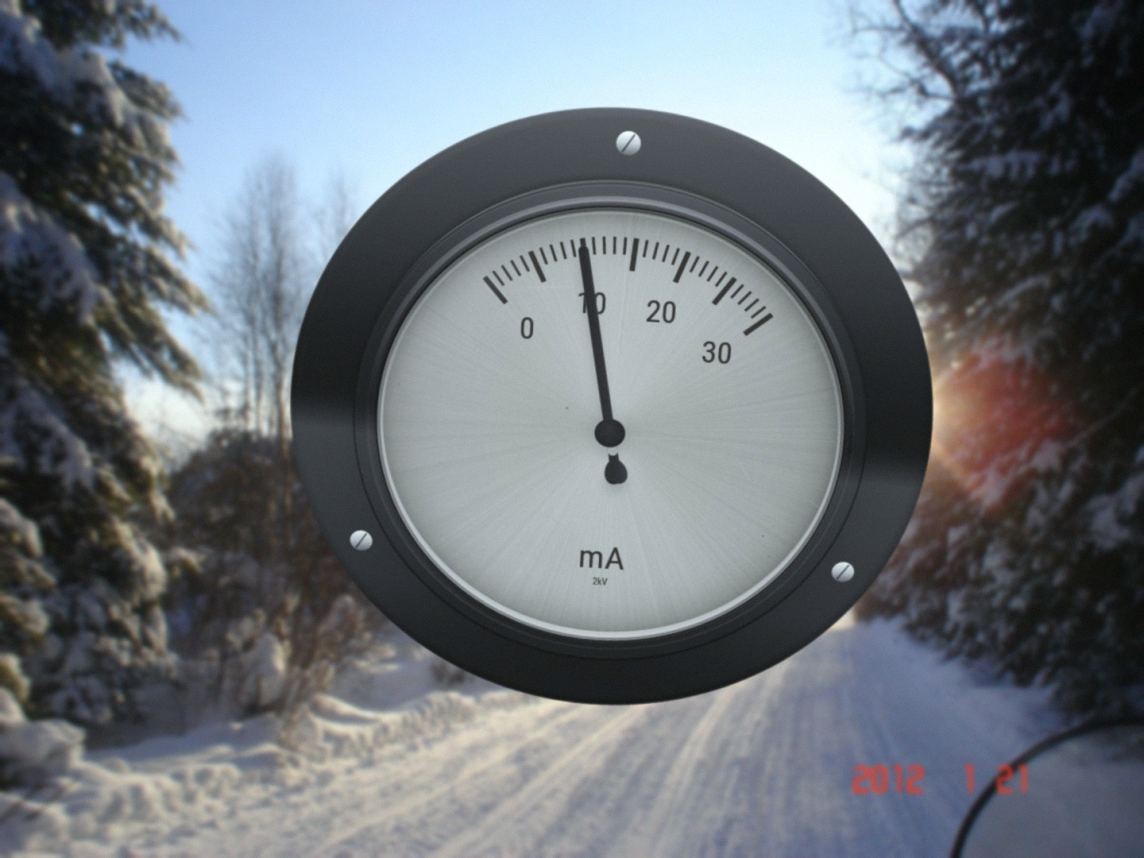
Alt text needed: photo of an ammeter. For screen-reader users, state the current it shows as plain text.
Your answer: 10 mA
